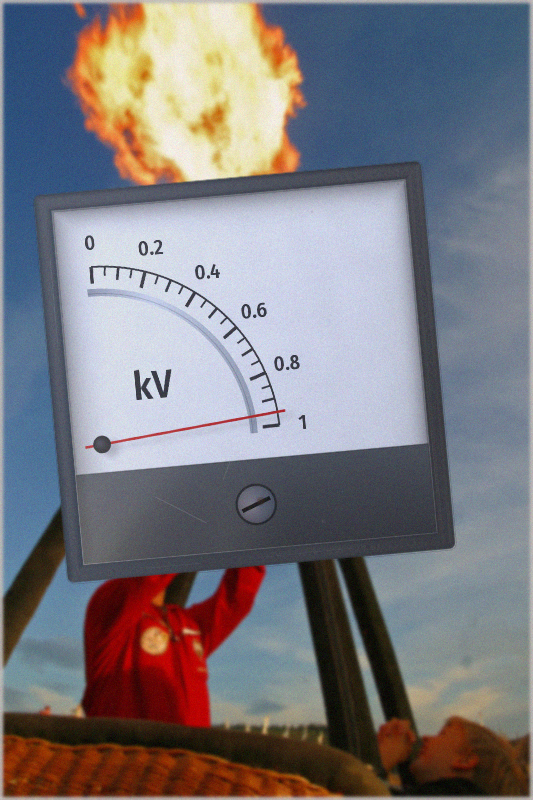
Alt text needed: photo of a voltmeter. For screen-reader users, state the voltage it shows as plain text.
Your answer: 0.95 kV
